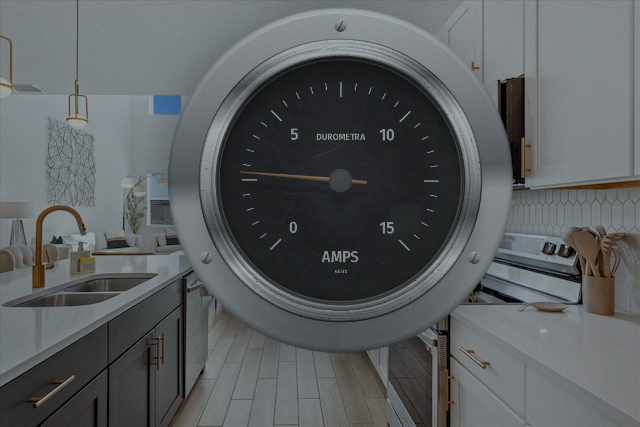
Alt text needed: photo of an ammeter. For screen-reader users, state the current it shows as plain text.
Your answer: 2.75 A
